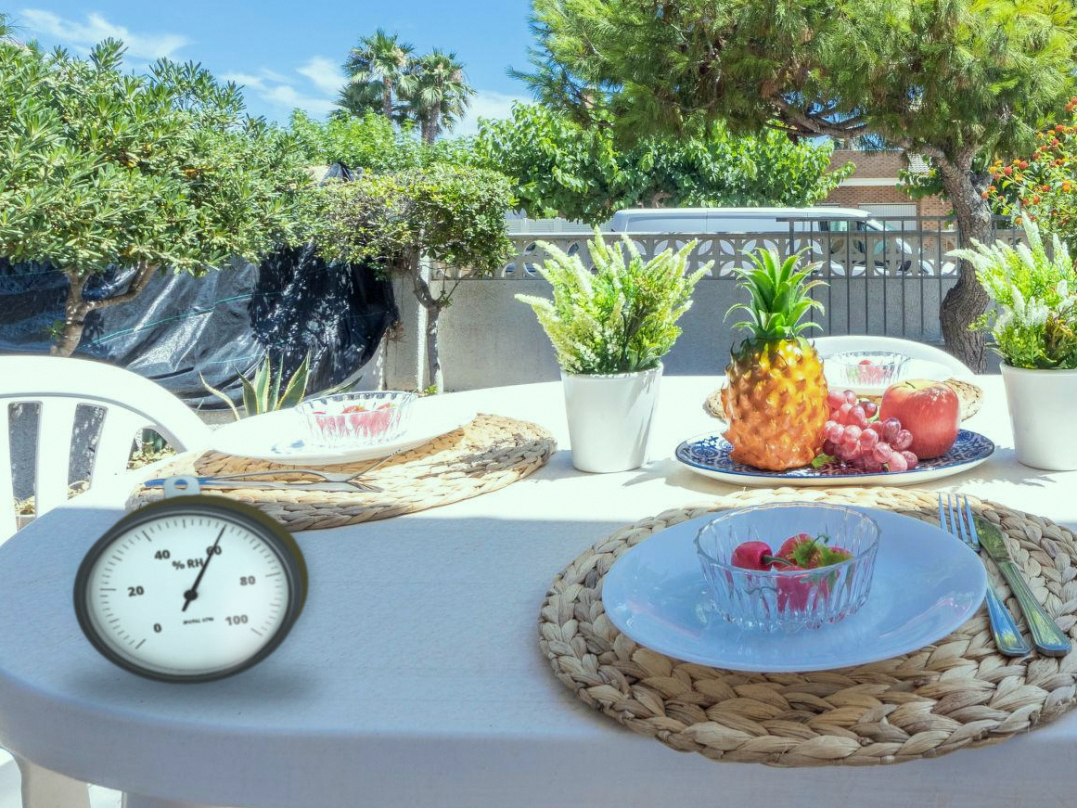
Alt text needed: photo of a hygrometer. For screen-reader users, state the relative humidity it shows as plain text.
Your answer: 60 %
